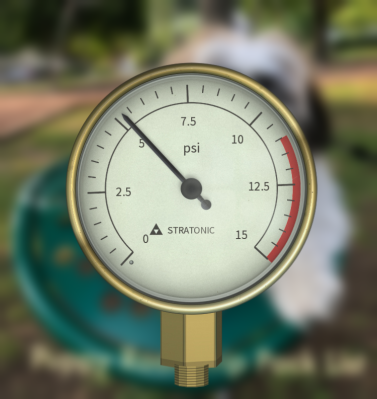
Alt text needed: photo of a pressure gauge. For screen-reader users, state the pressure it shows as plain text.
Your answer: 5.25 psi
